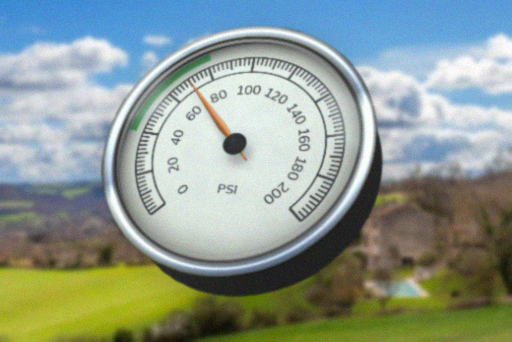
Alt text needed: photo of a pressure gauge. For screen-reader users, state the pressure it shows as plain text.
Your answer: 70 psi
